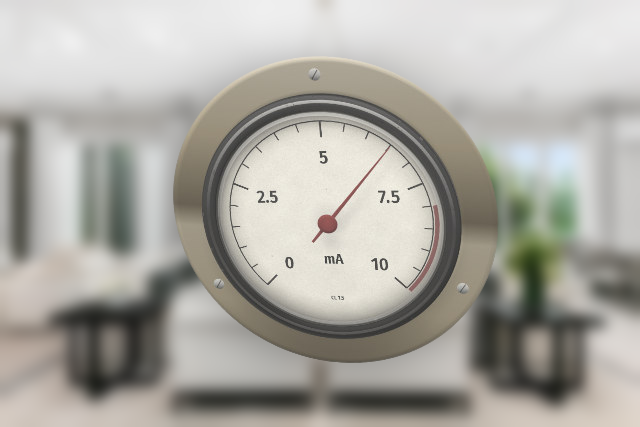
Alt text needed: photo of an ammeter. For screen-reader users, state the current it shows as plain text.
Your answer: 6.5 mA
